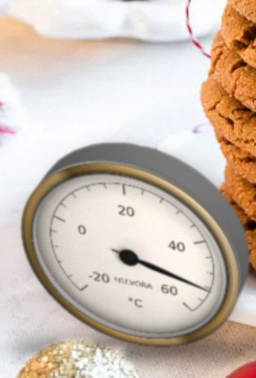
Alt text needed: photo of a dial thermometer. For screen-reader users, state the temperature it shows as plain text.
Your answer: 52 °C
